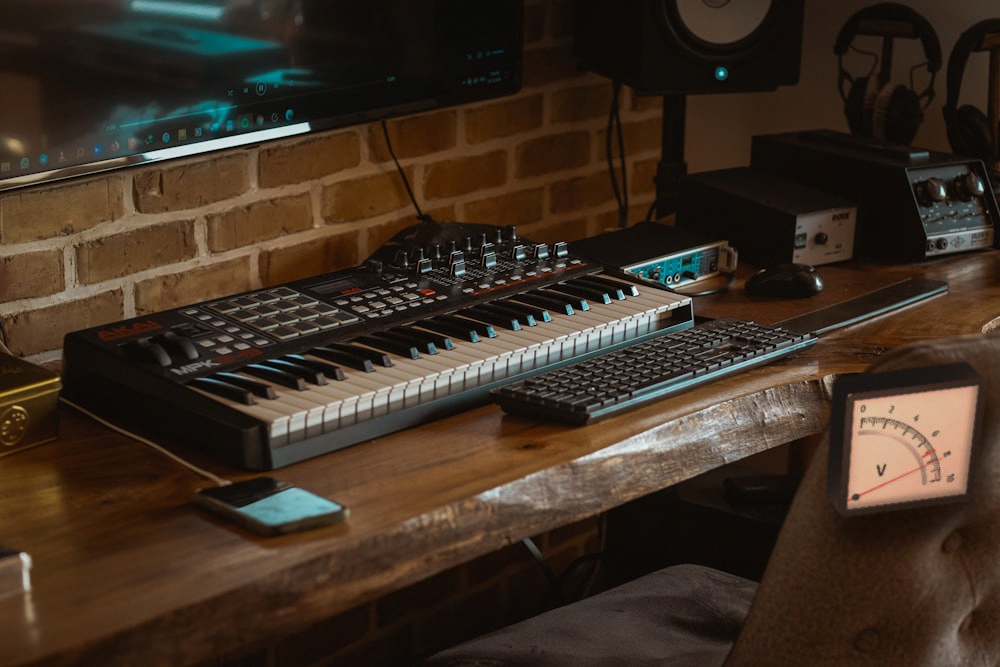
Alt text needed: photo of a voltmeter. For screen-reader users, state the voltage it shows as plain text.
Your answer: 8 V
